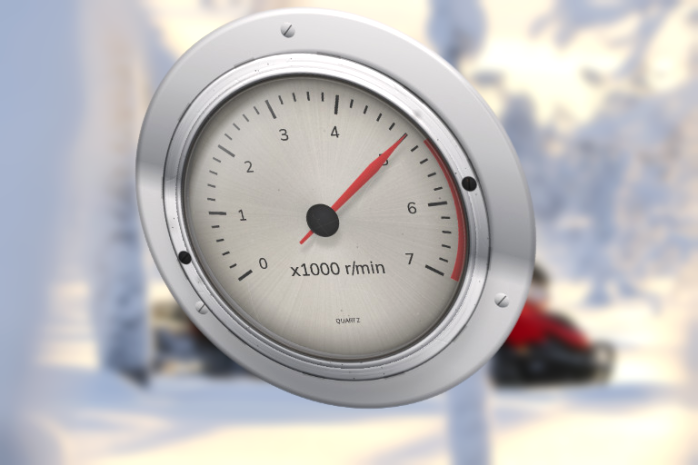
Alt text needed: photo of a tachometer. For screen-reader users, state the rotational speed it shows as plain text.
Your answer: 5000 rpm
